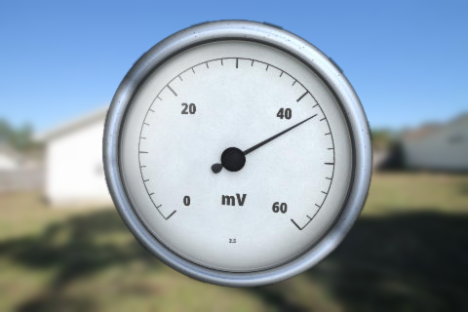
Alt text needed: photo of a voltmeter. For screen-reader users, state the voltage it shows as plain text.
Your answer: 43 mV
